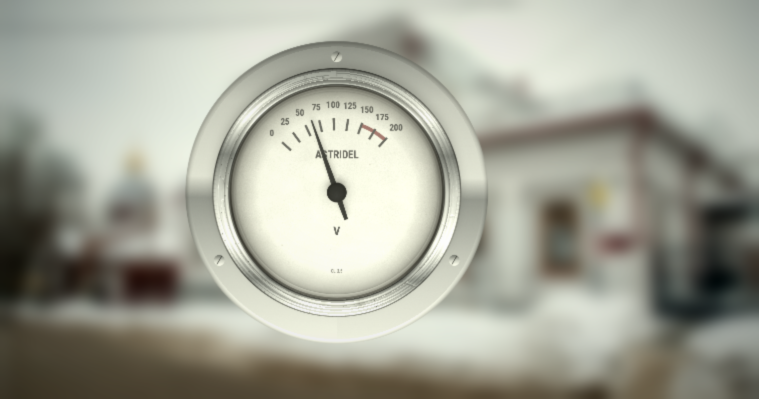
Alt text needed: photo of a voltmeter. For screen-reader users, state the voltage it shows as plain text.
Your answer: 62.5 V
